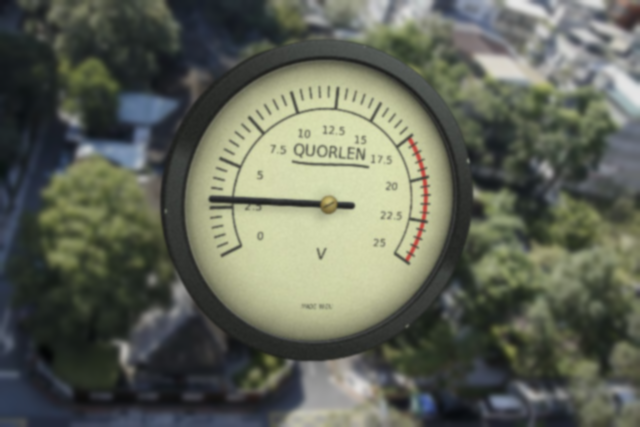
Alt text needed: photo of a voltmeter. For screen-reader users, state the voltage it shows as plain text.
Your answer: 3 V
